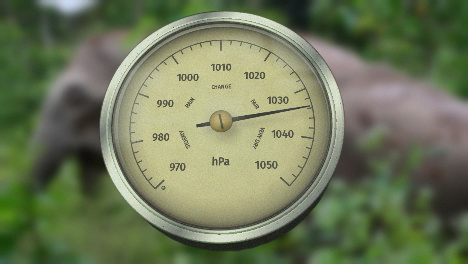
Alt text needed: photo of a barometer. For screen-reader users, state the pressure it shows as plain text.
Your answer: 1034 hPa
